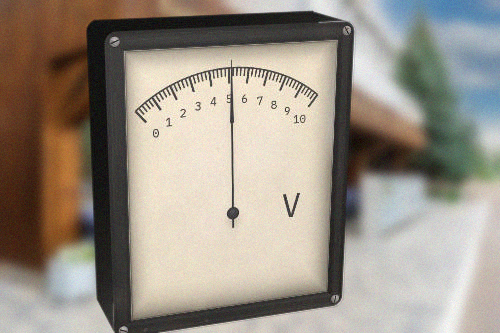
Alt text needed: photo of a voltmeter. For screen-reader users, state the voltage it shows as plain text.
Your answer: 5 V
